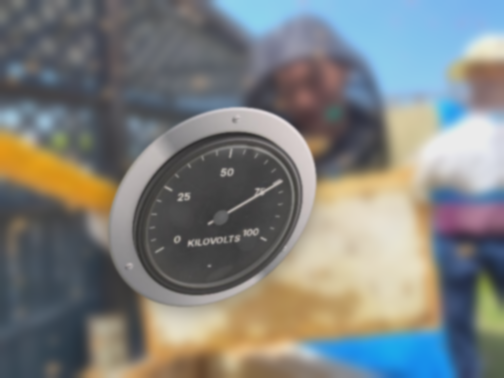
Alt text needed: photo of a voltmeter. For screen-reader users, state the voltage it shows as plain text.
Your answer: 75 kV
